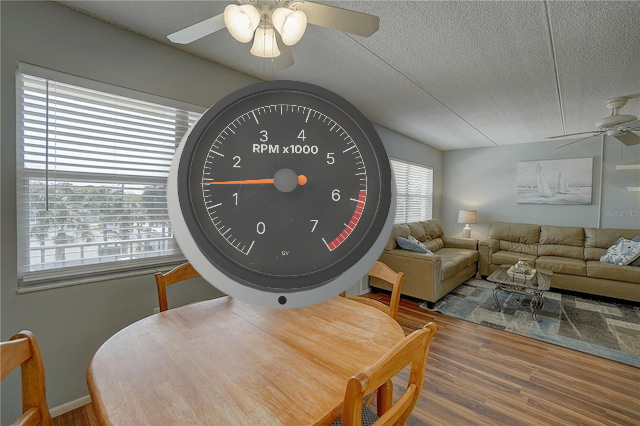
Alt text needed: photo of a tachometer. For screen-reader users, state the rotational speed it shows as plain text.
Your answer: 1400 rpm
